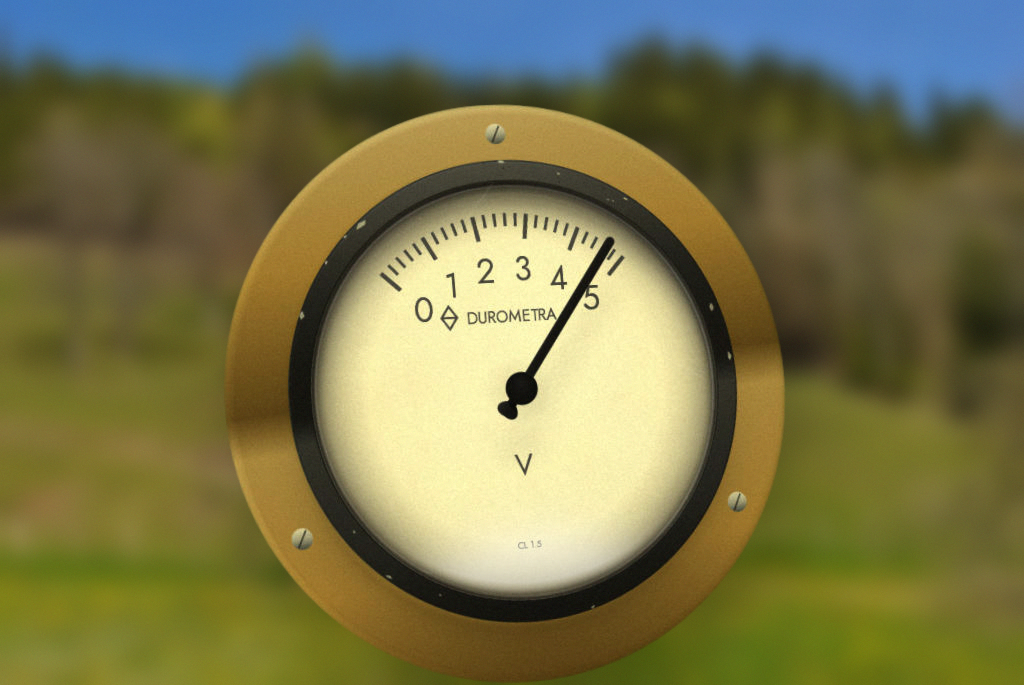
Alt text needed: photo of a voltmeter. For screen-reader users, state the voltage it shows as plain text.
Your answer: 4.6 V
